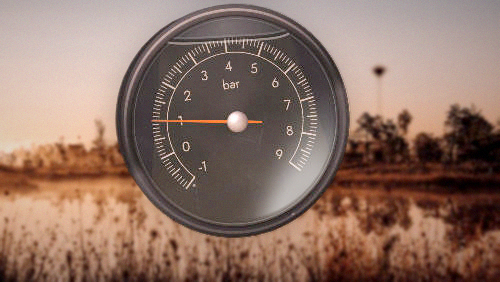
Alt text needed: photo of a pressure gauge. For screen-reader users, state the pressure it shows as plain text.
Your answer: 1 bar
